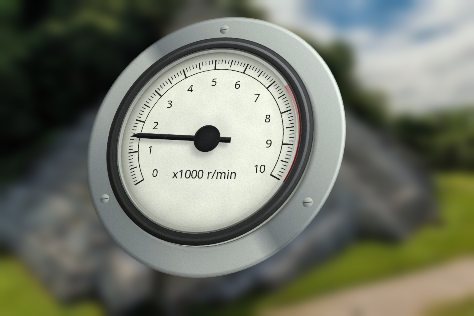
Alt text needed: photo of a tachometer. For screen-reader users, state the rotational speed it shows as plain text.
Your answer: 1500 rpm
